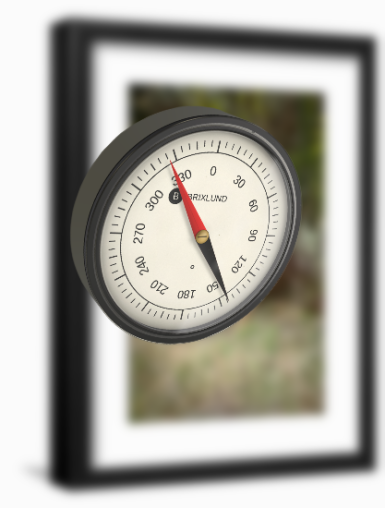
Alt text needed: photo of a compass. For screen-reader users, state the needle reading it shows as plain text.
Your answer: 325 °
